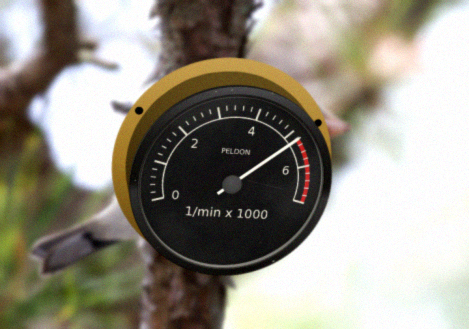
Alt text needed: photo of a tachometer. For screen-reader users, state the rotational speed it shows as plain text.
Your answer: 5200 rpm
